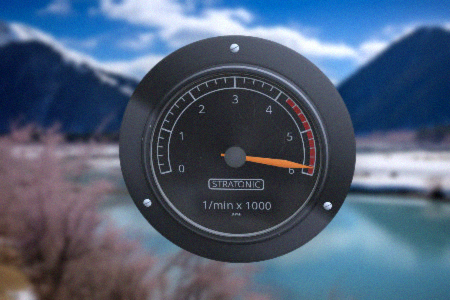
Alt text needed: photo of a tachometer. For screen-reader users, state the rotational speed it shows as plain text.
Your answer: 5800 rpm
